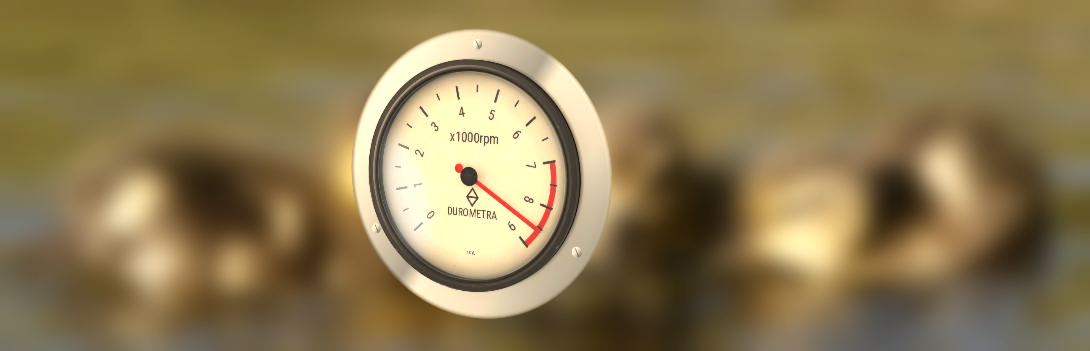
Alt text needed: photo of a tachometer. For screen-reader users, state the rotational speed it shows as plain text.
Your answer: 8500 rpm
